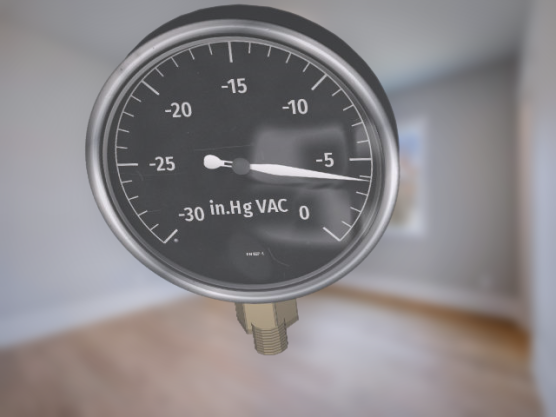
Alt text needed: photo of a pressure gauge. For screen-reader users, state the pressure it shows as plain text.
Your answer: -4 inHg
